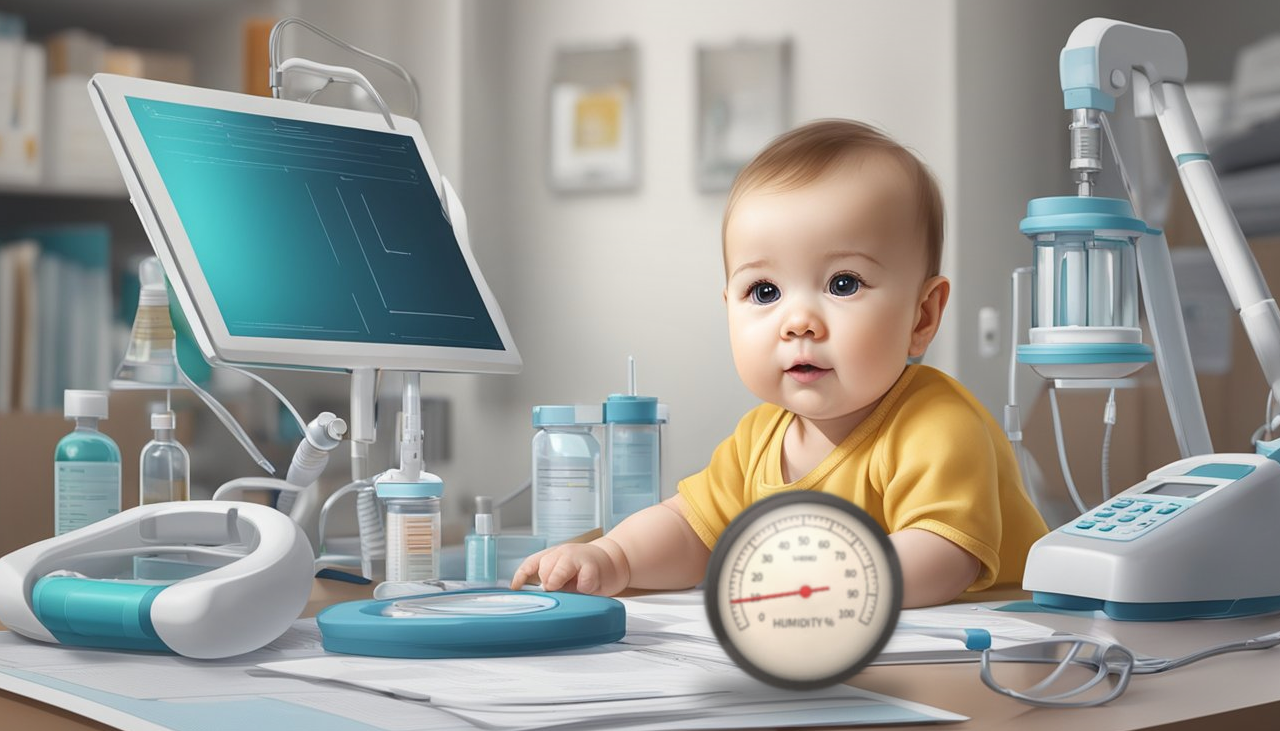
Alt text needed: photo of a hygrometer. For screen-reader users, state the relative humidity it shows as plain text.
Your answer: 10 %
